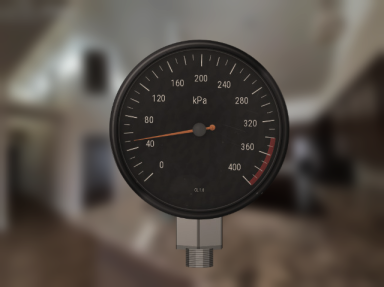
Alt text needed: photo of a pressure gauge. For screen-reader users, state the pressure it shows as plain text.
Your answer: 50 kPa
